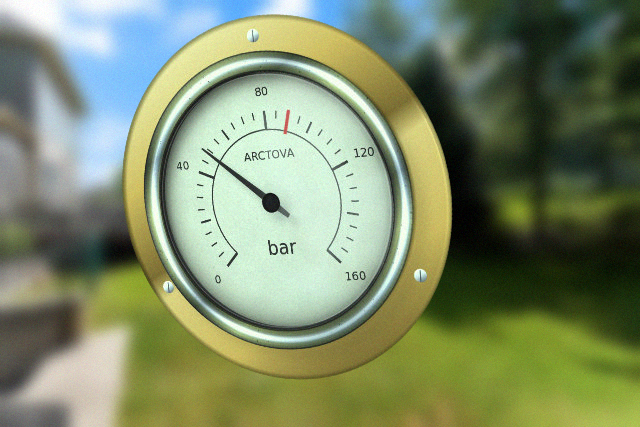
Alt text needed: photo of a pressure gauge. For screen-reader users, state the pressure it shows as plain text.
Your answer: 50 bar
